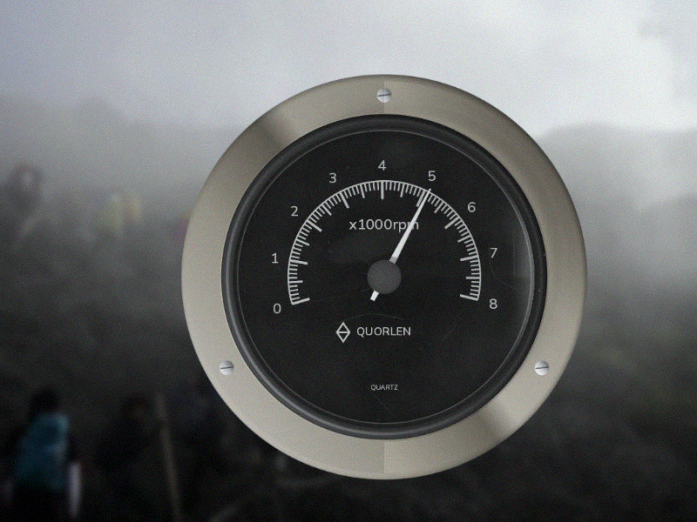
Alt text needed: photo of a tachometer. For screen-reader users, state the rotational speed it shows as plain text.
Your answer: 5100 rpm
